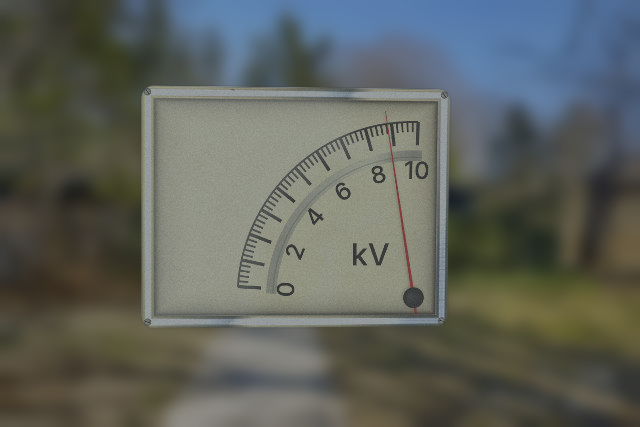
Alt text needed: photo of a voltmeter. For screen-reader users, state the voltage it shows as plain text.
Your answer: 8.8 kV
